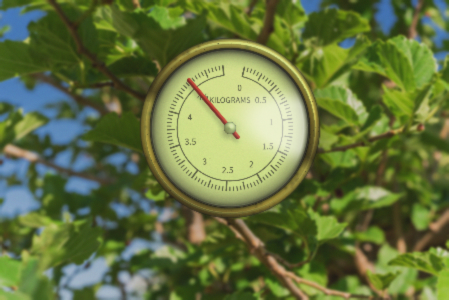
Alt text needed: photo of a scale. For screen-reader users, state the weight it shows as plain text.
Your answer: 4.5 kg
